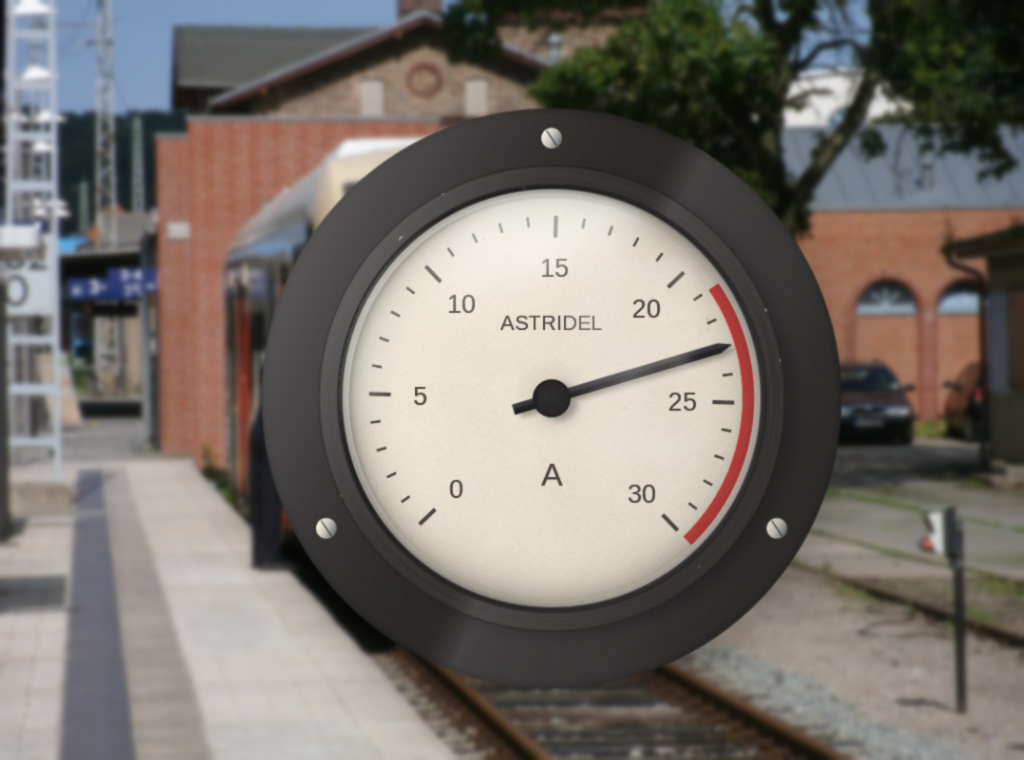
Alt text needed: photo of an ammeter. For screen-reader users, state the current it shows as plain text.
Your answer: 23 A
